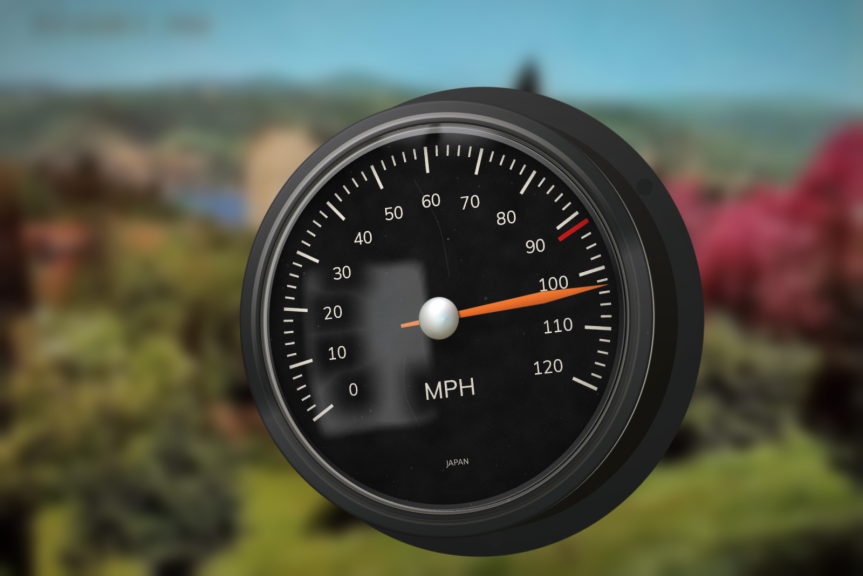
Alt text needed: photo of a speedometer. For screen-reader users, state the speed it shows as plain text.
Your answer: 103 mph
